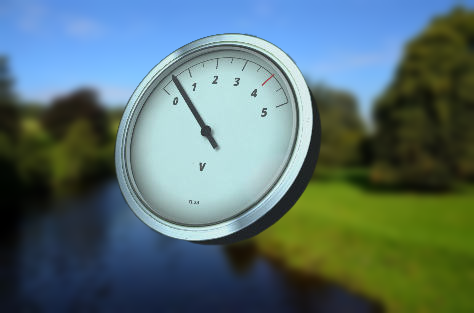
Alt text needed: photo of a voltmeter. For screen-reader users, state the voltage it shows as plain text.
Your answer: 0.5 V
